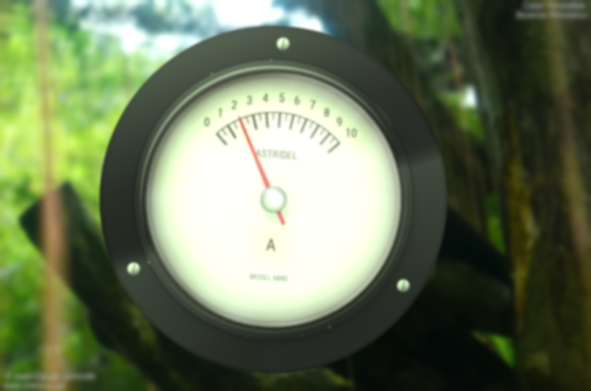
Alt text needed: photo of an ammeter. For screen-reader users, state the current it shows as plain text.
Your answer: 2 A
